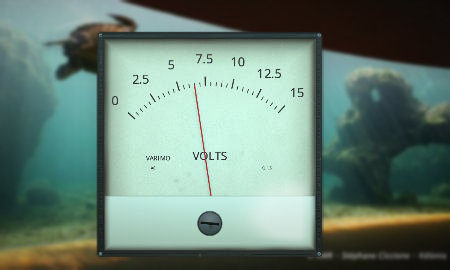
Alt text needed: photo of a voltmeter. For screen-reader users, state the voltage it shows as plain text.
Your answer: 6.5 V
